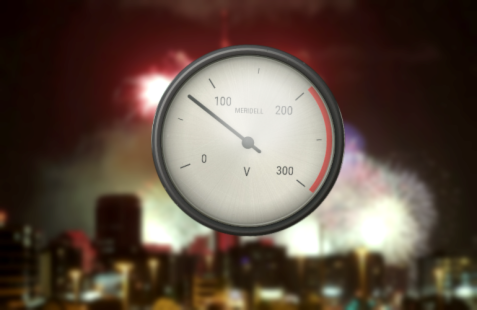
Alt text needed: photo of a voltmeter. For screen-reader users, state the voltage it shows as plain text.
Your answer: 75 V
